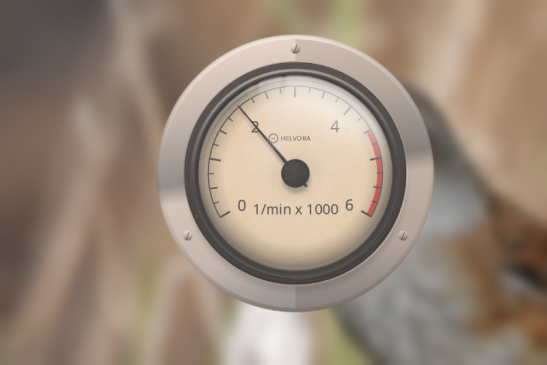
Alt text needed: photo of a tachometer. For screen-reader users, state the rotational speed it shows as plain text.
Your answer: 2000 rpm
